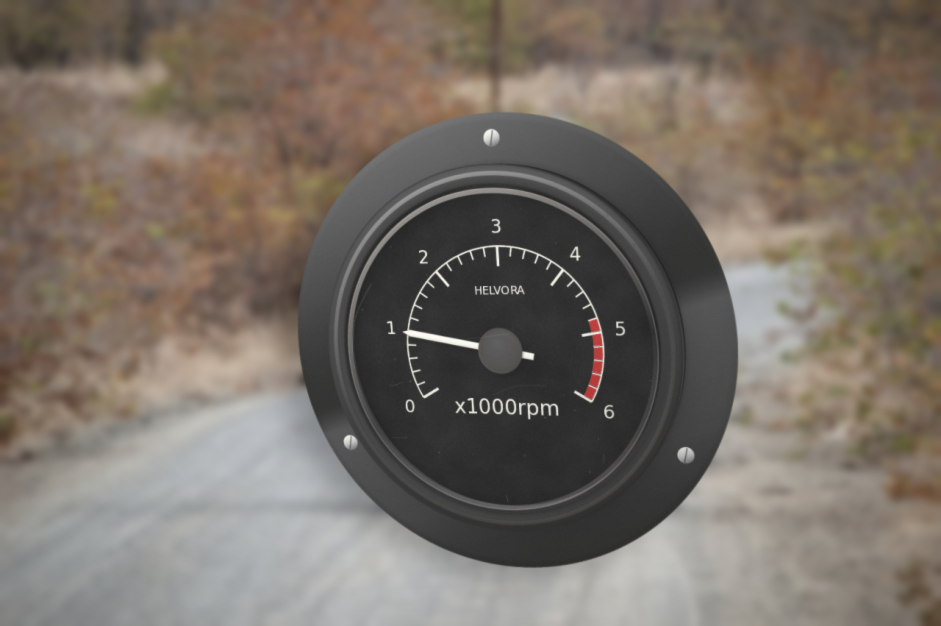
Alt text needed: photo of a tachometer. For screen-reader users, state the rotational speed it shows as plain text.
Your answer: 1000 rpm
